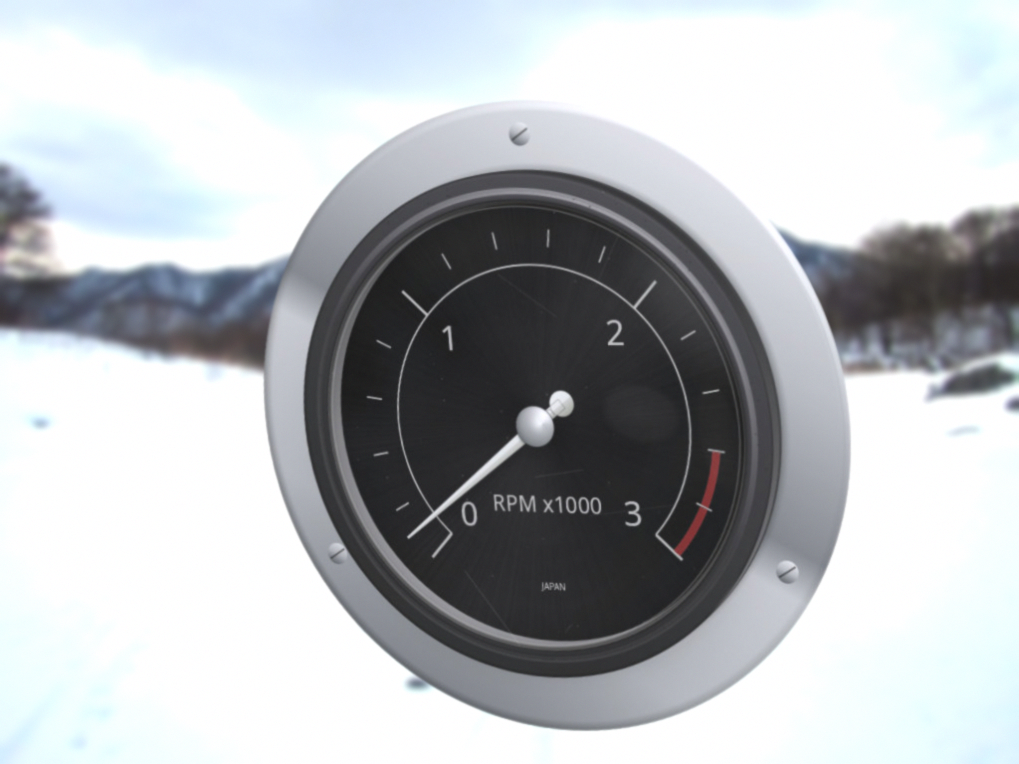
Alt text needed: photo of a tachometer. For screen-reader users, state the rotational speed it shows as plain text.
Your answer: 100 rpm
